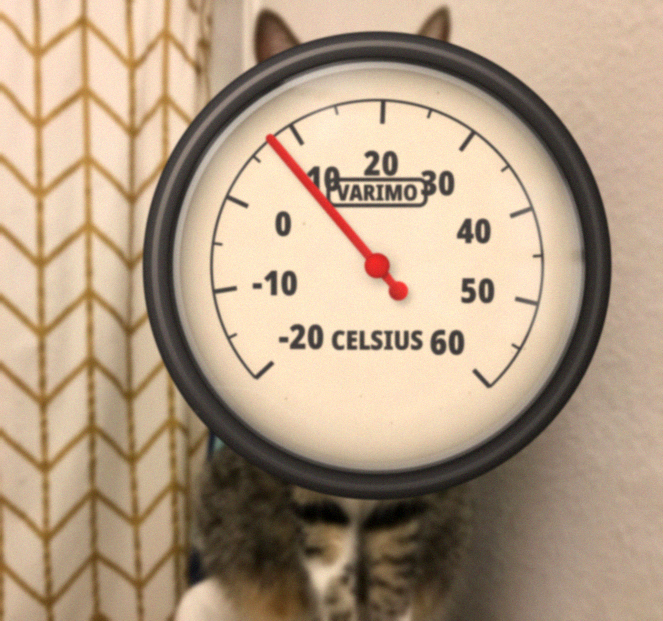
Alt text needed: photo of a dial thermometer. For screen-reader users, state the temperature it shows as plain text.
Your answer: 7.5 °C
